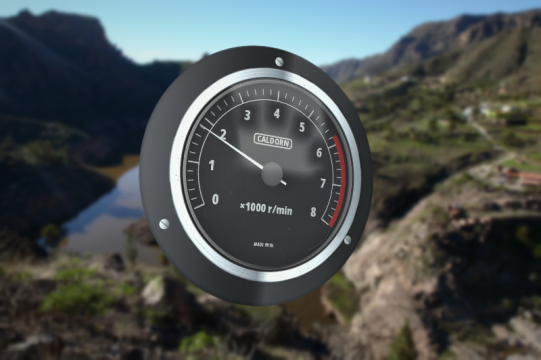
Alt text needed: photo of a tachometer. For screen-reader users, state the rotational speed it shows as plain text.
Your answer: 1800 rpm
